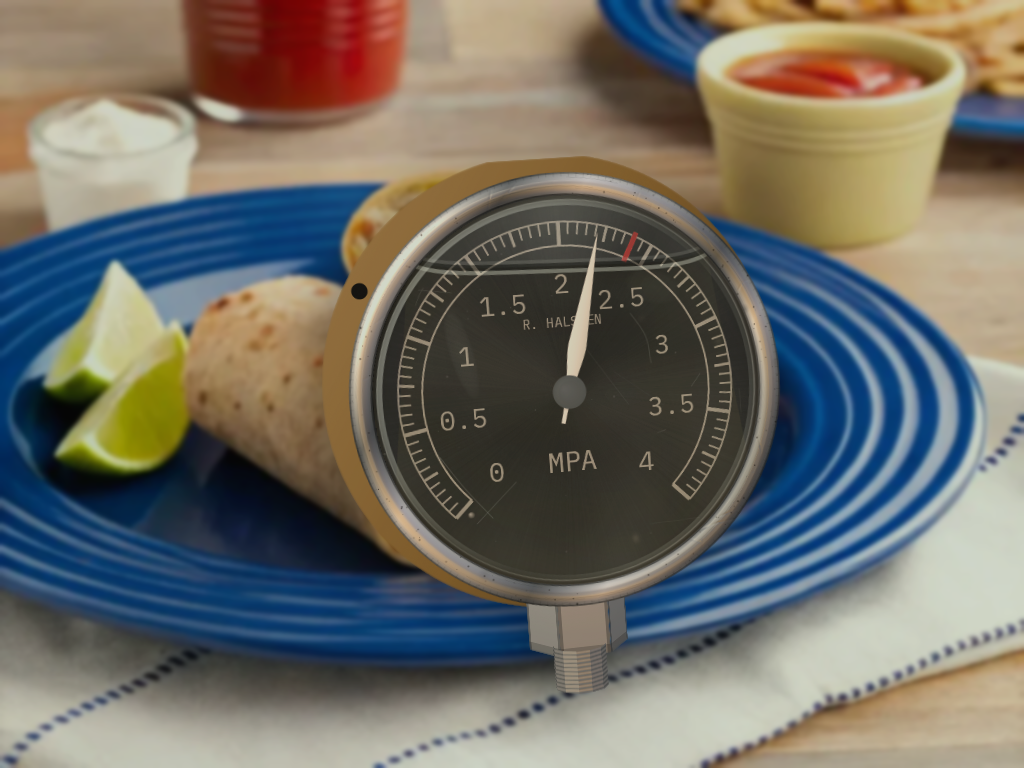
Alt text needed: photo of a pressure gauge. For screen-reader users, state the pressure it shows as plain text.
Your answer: 2.2 MPa
